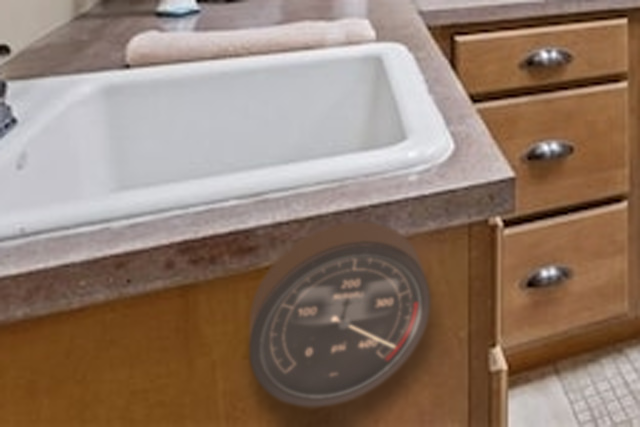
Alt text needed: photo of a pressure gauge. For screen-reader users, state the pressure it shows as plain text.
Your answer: 380 psi
